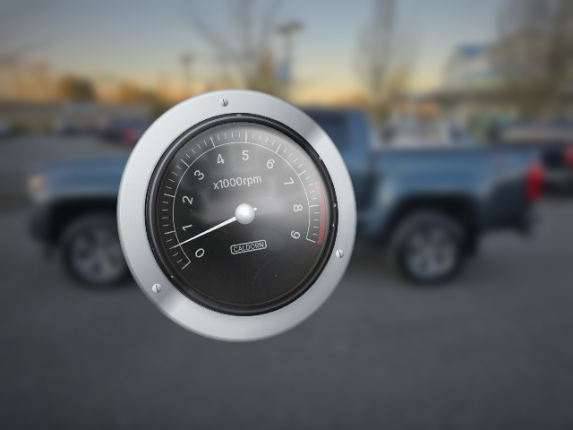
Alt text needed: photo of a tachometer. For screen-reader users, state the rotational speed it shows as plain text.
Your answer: 600 rpm
